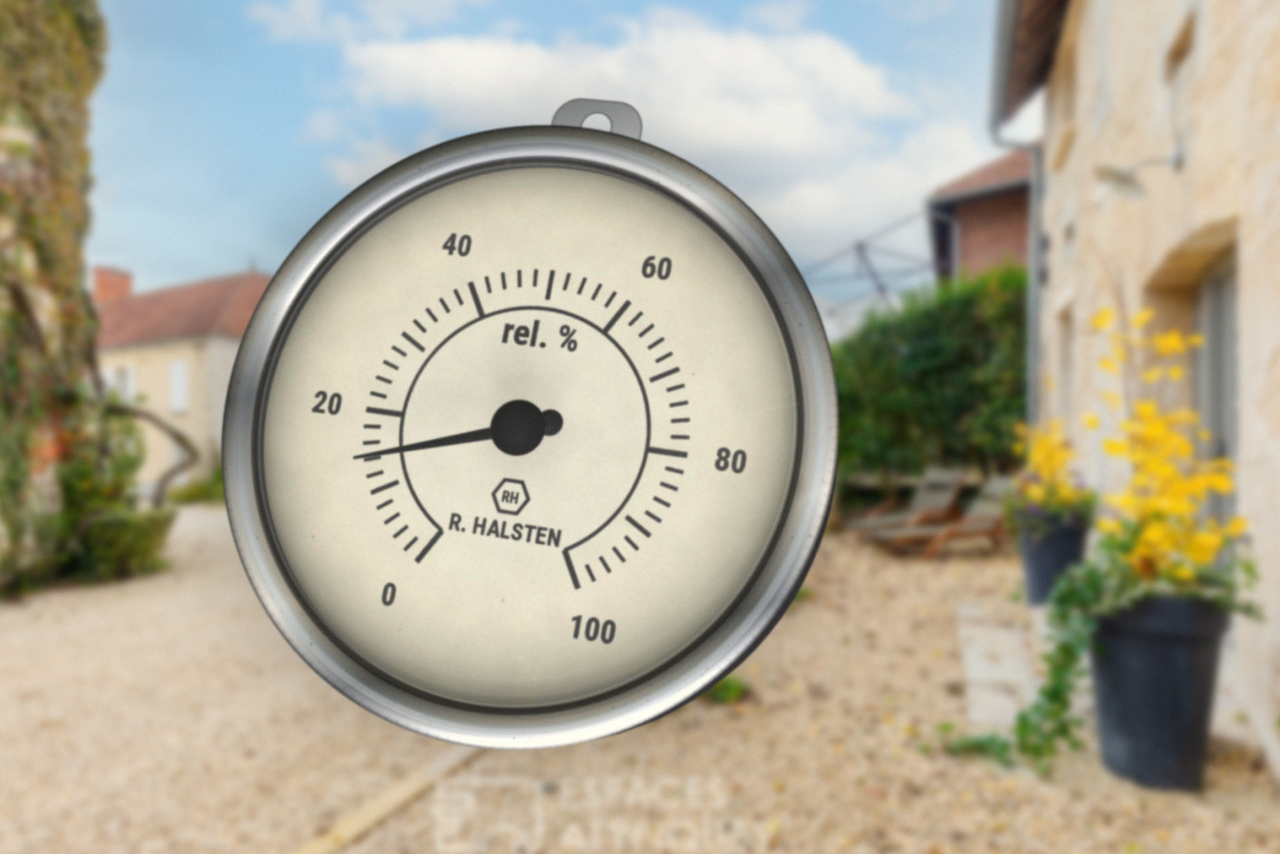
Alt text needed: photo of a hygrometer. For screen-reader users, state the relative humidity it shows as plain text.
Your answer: 14 %
